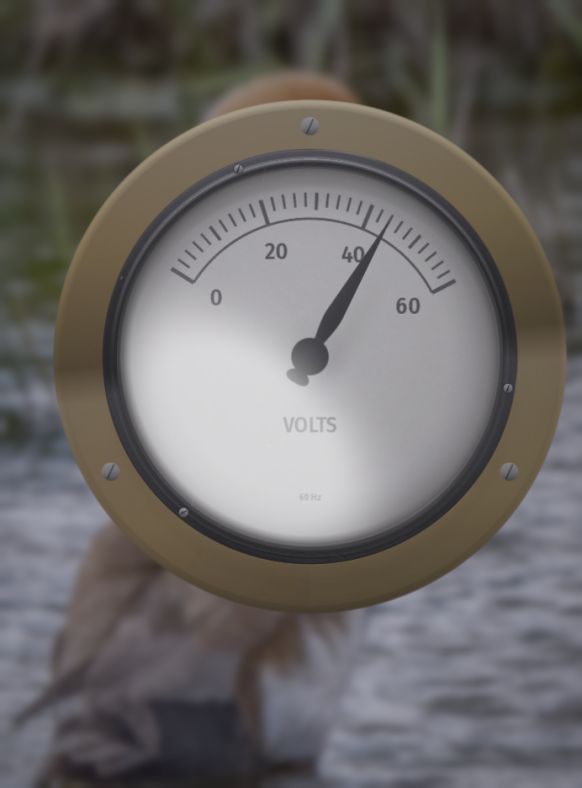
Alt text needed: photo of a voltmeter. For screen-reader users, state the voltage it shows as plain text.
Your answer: 44 V
